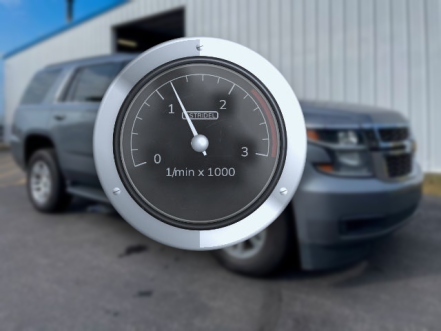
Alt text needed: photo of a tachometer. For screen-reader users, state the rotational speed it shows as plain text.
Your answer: 1200 rpm
